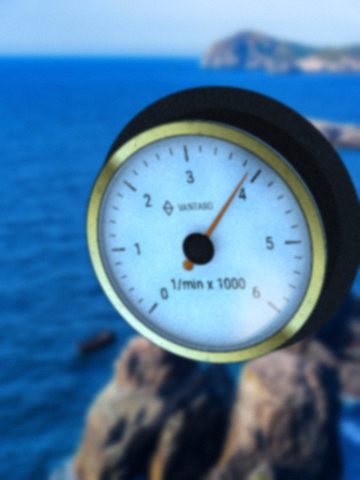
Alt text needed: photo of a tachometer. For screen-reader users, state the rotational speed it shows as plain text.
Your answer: 3900 rpm
